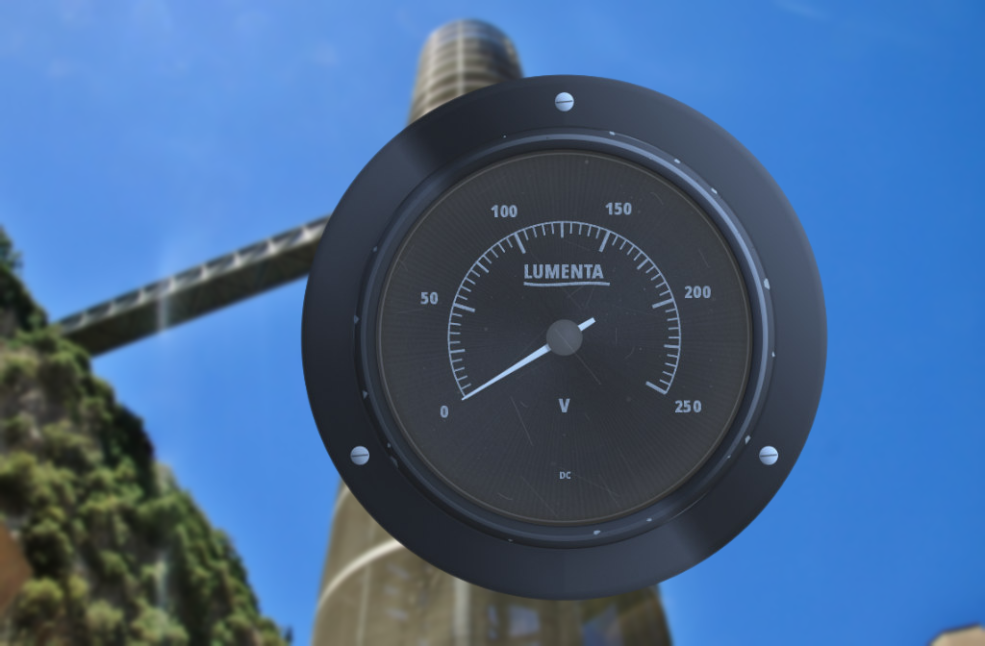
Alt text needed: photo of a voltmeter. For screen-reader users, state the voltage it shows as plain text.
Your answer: 0 V
